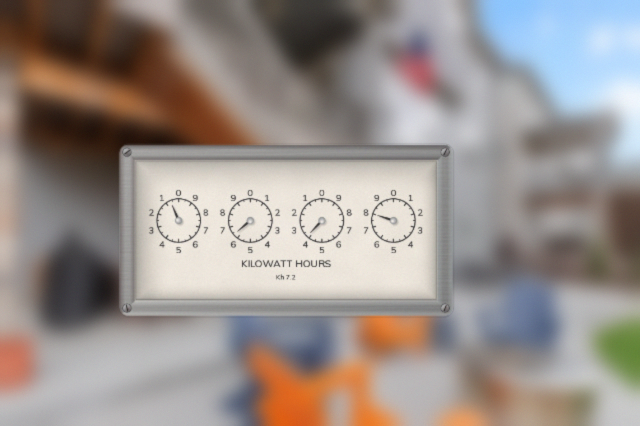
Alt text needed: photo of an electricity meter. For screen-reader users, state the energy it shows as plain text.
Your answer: 638 kWh
